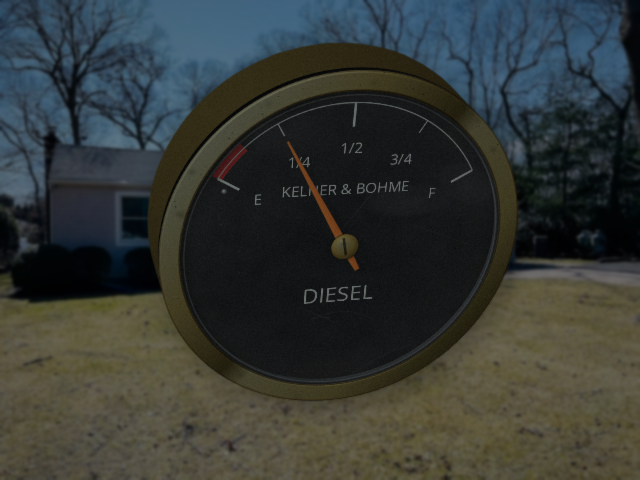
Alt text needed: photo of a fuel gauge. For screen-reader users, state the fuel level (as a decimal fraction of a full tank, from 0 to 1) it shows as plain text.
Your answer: 0.25
